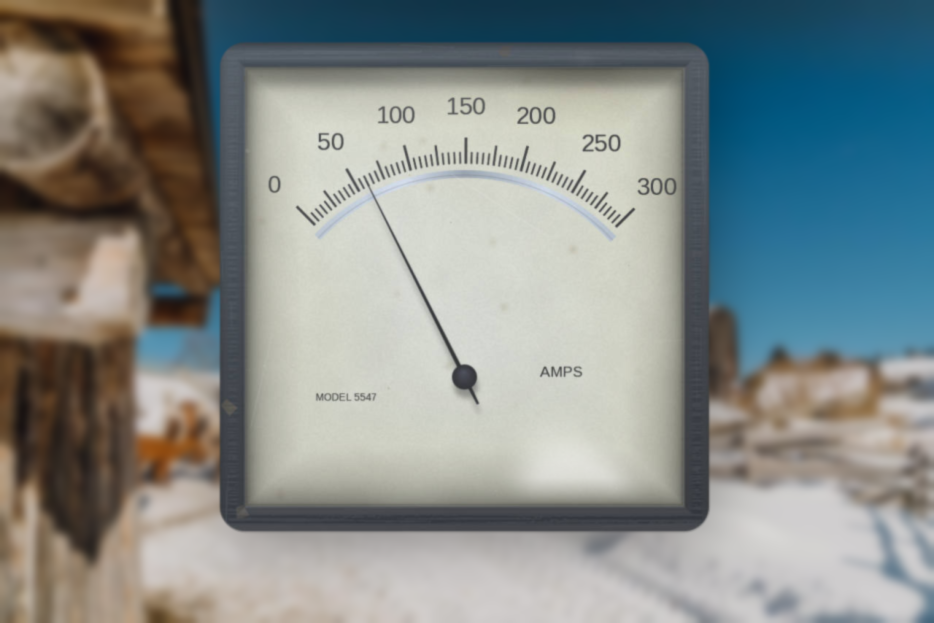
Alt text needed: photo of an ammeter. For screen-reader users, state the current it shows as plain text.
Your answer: 60 A
